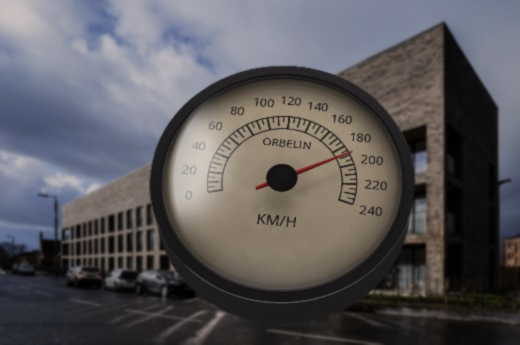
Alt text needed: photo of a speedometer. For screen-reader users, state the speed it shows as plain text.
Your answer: 190 km/h
